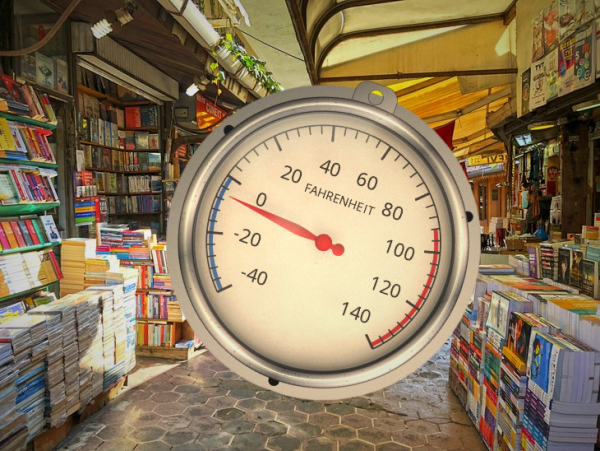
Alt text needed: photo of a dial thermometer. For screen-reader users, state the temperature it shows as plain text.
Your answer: -6 °F
